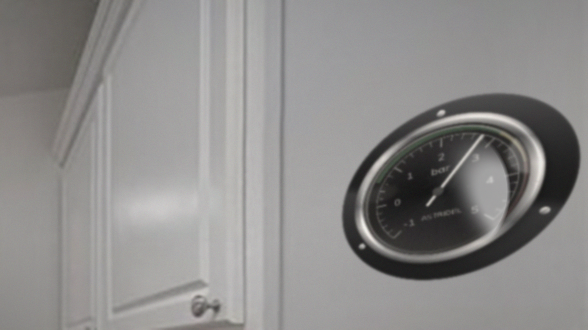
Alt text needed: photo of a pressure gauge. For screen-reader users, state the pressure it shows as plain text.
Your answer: 2.8 bar
